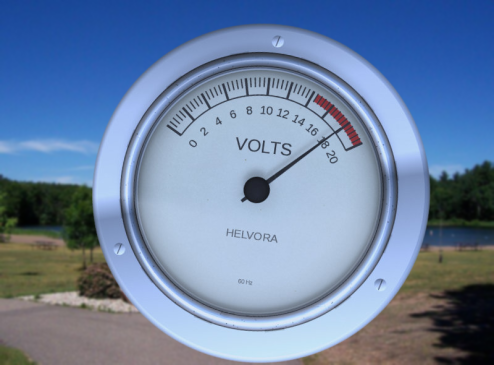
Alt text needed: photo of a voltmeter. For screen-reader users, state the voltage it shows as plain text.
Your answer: 18 V
